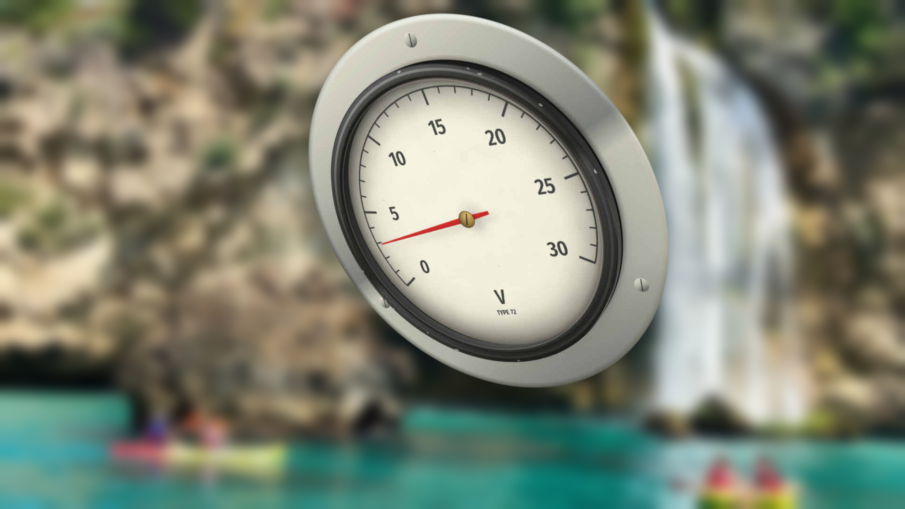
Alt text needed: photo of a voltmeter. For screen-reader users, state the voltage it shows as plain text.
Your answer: 3 V
